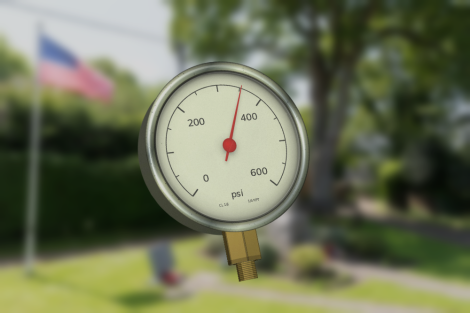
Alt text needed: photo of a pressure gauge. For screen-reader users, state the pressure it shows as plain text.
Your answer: 350 psi
